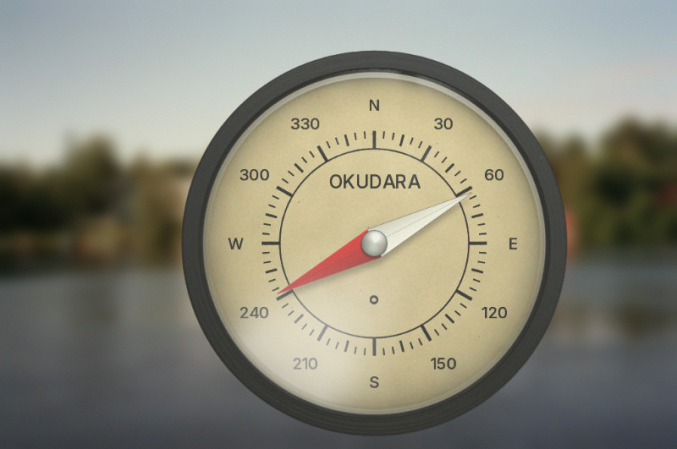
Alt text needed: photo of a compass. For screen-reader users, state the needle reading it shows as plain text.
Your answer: 242.5 °
